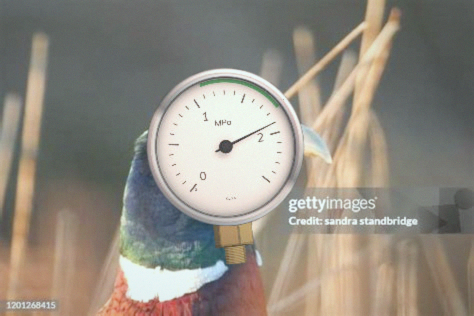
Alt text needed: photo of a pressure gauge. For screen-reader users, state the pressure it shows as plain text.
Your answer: 1.9 MPa
